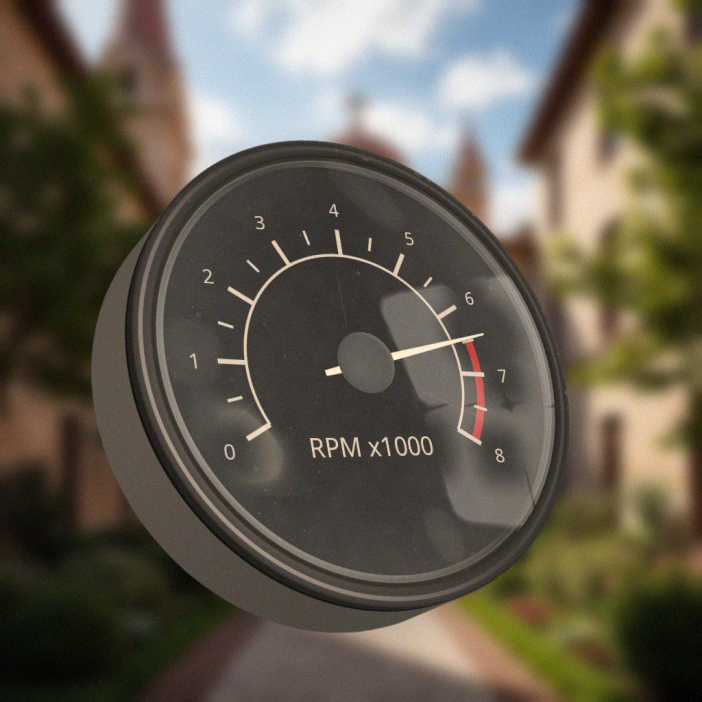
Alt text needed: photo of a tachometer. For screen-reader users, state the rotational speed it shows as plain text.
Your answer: 6500 rpm
